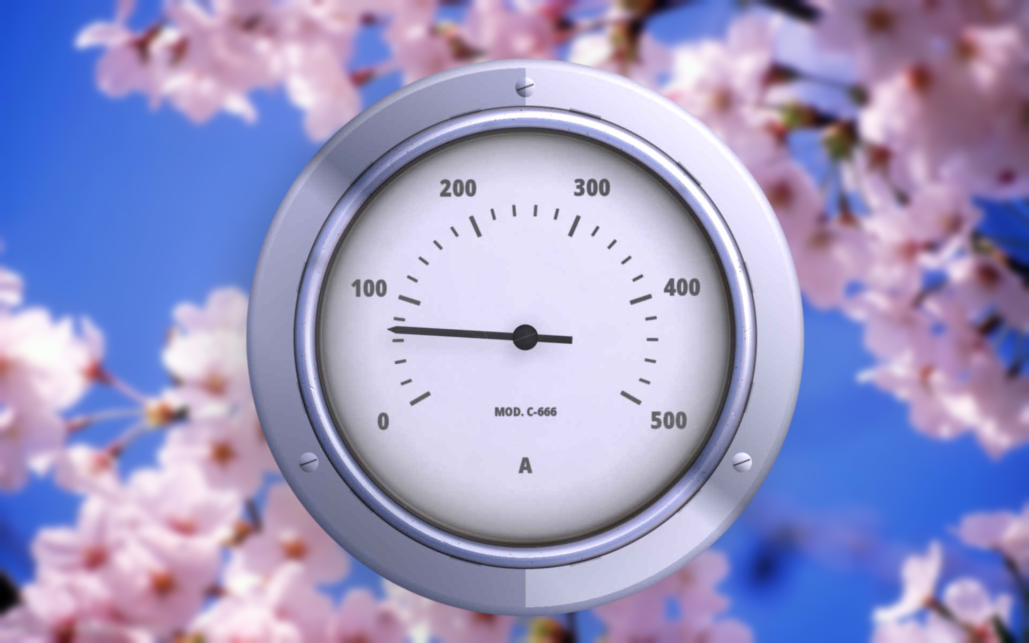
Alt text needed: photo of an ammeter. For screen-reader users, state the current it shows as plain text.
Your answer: 70 A
